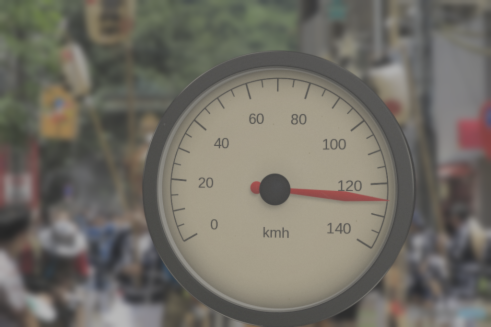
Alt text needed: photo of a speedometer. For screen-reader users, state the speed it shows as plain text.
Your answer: 125 km/h
